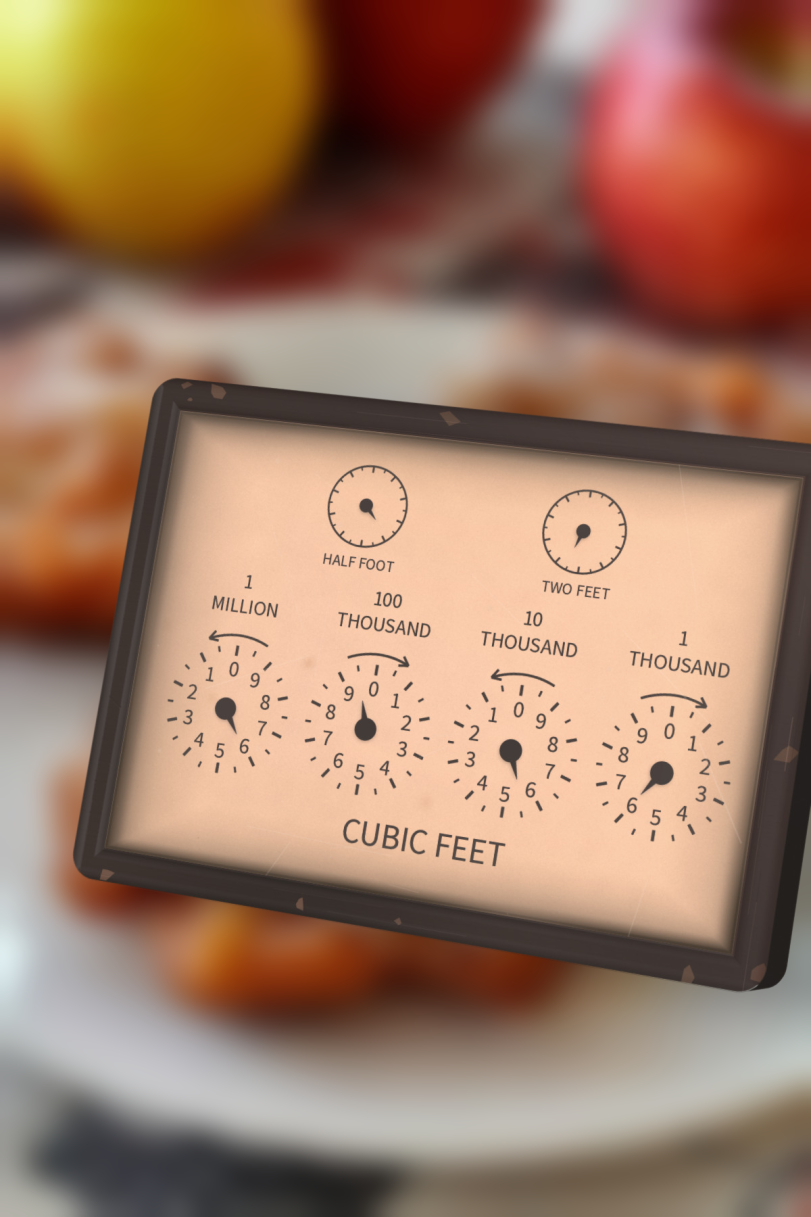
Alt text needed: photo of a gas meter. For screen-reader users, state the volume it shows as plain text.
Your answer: 595600 ft³
